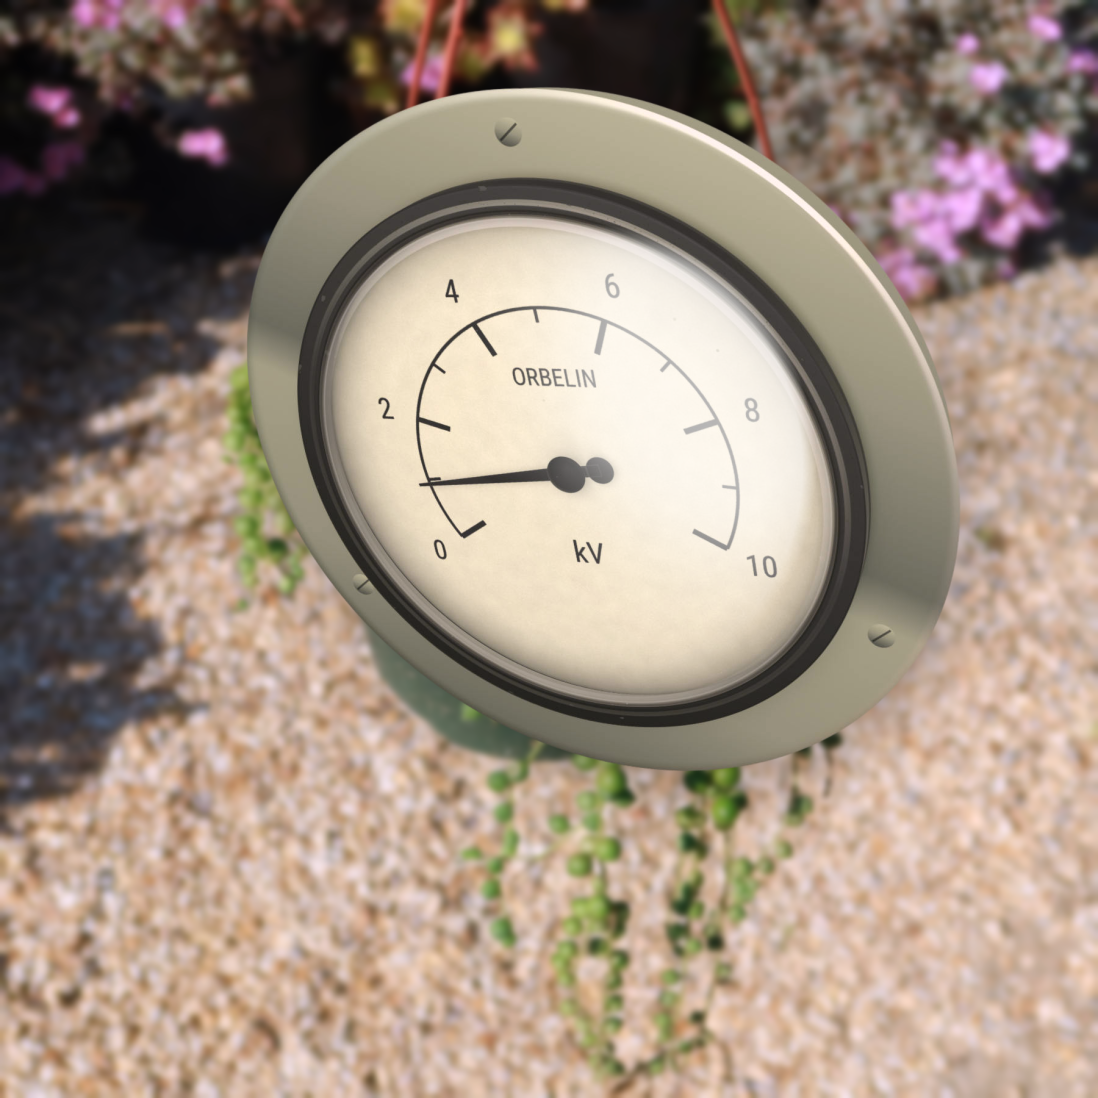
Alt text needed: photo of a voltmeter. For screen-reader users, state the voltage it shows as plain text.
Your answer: 1 kV
